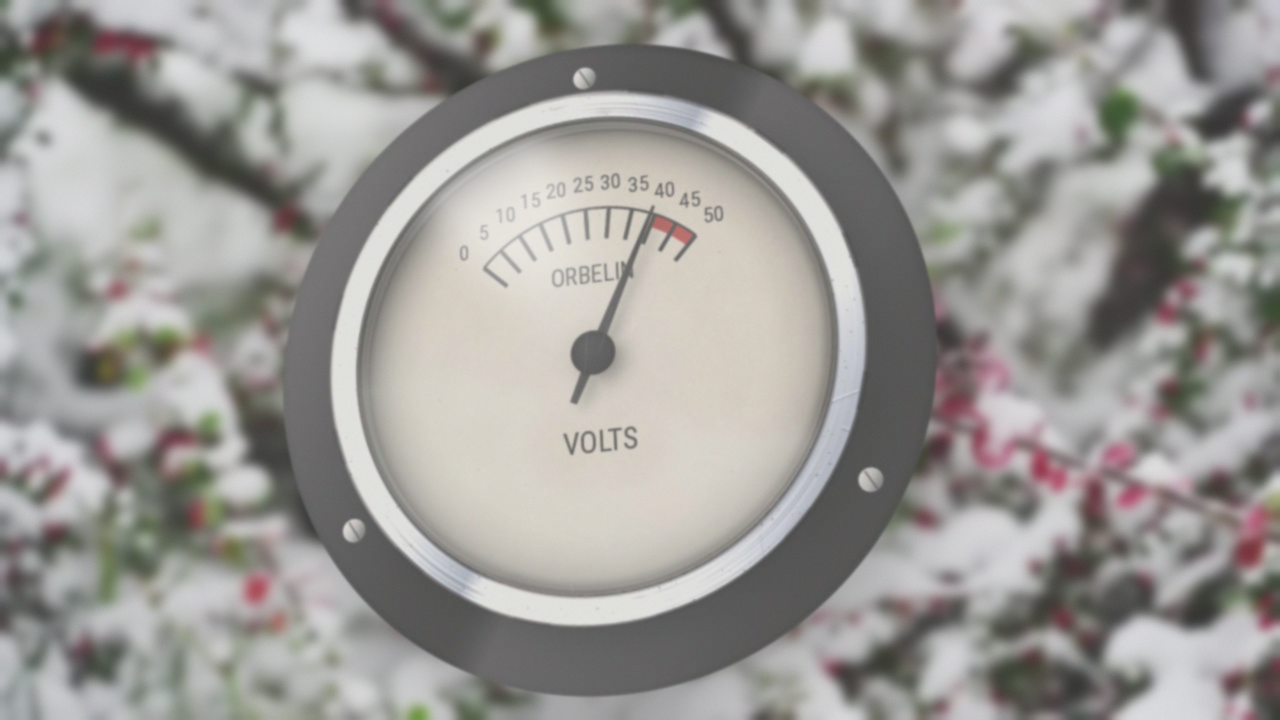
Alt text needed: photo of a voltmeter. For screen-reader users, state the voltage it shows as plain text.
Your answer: 40 V
